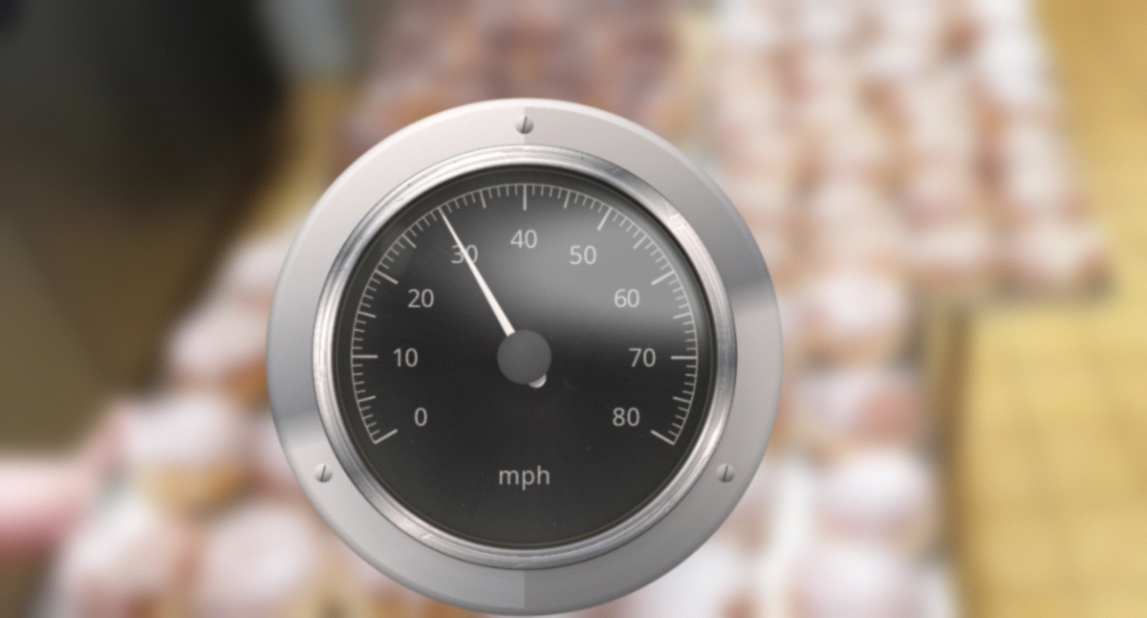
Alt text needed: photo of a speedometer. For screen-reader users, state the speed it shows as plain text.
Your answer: 30 mph
